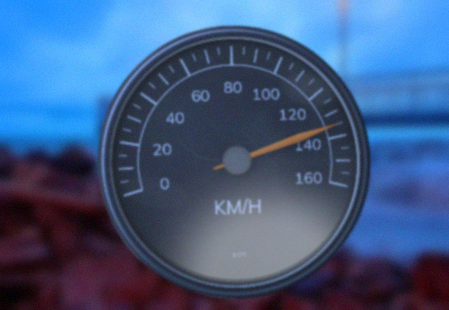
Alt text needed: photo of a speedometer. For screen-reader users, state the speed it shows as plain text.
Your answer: 135 km/h
